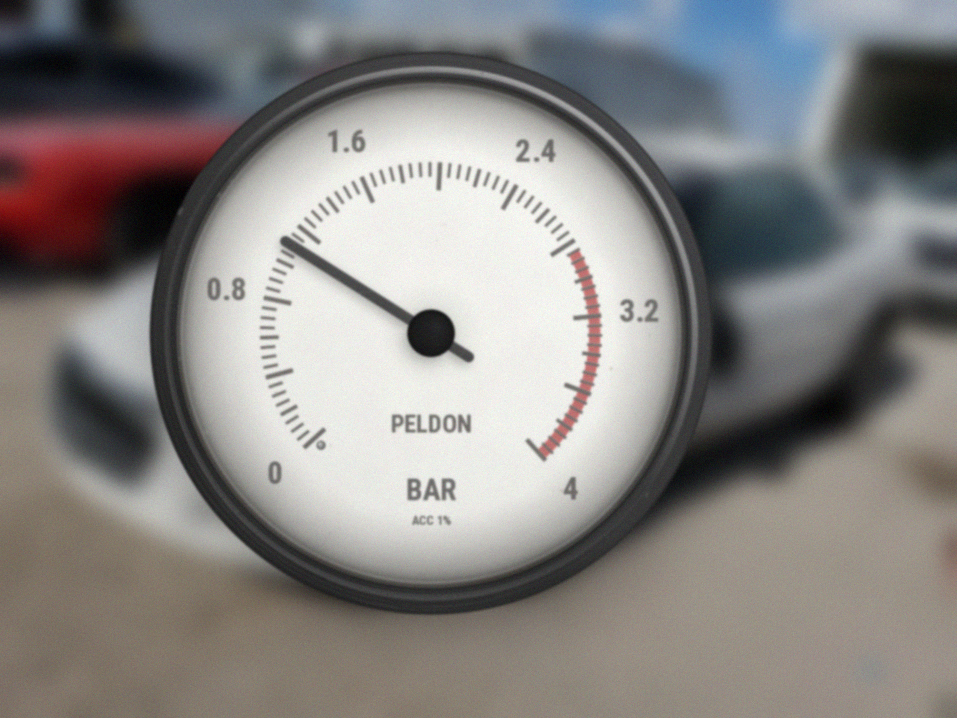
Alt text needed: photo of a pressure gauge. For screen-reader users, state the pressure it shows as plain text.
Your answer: 1.1 bar
